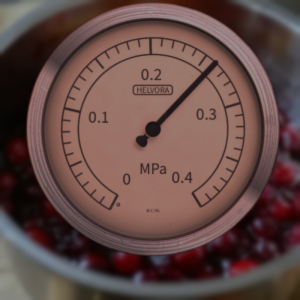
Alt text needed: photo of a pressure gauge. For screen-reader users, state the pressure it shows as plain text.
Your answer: 0.26 MPa
